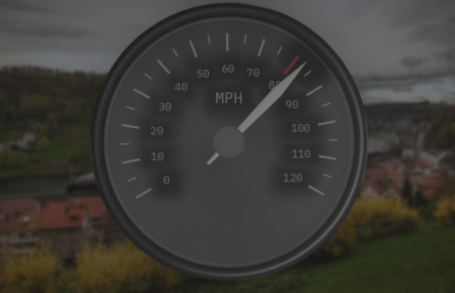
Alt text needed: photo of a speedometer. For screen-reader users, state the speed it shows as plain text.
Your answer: 82.5 mph
